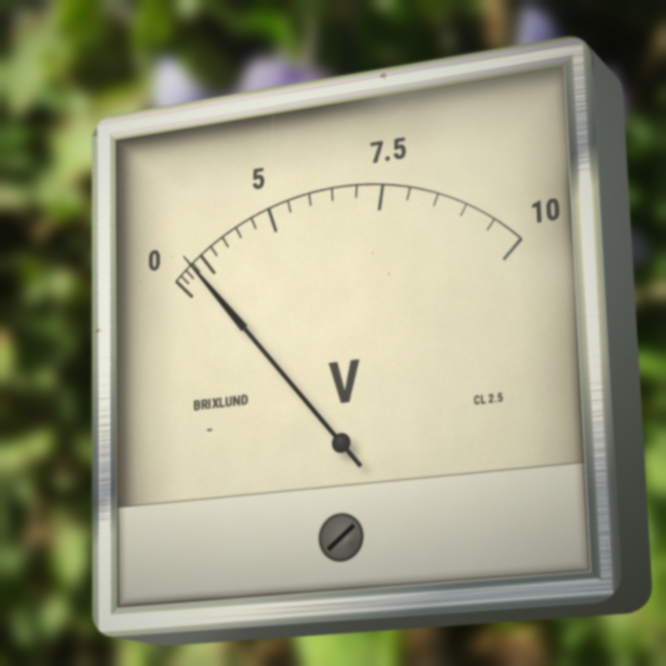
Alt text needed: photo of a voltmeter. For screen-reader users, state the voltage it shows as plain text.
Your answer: 2 V
